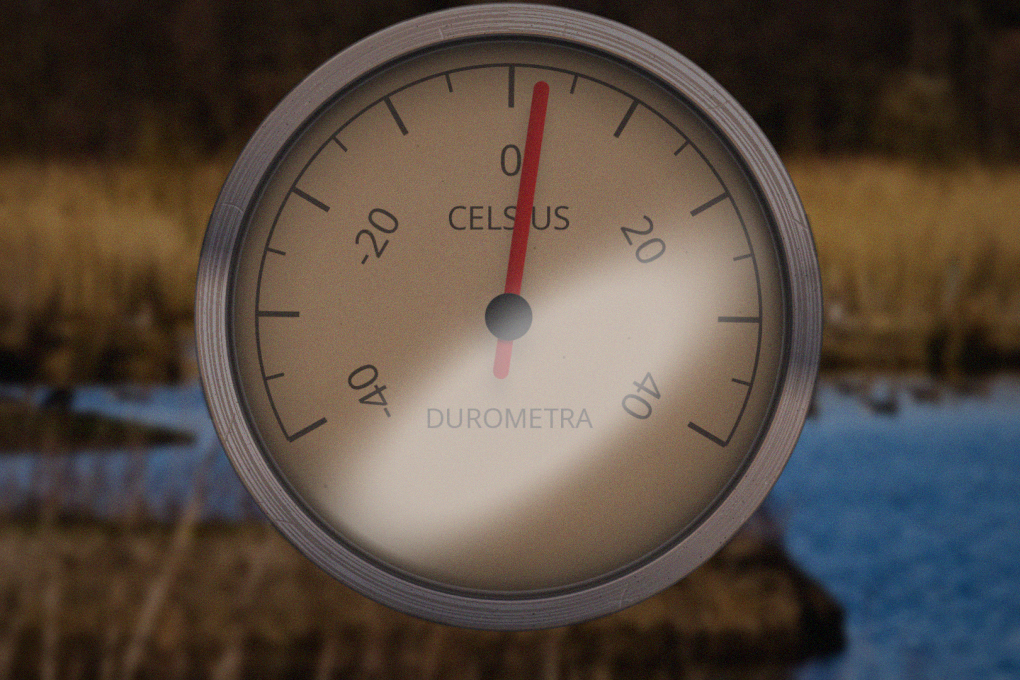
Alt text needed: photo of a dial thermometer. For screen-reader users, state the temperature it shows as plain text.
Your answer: 2.5 °C
